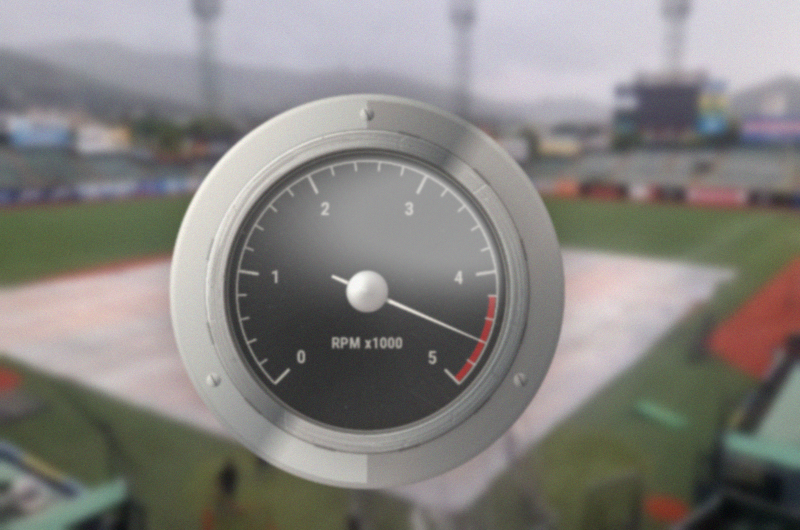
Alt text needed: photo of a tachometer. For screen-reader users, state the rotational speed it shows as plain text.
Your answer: 4600 rpm
